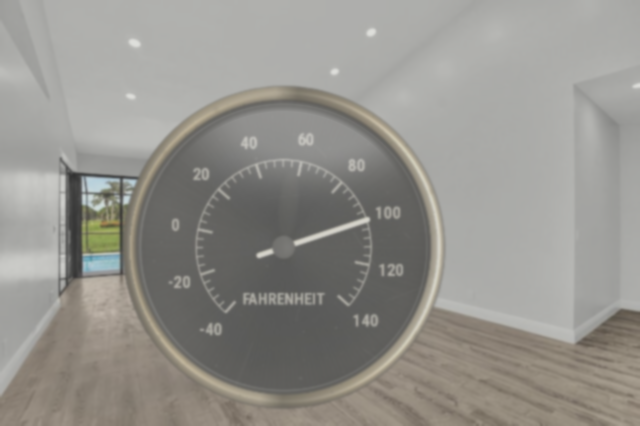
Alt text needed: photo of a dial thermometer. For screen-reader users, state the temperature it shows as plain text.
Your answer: 100 °F
